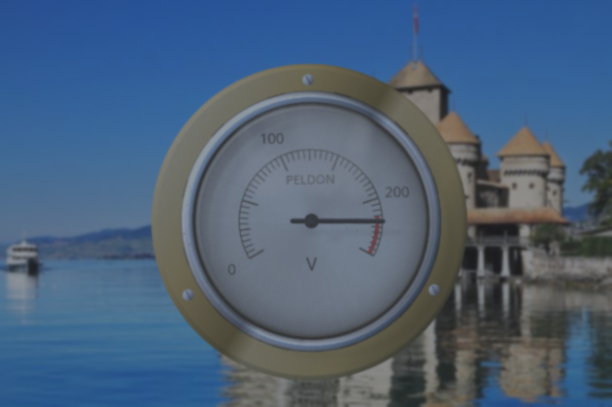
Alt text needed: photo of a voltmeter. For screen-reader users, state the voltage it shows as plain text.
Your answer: 220 V
